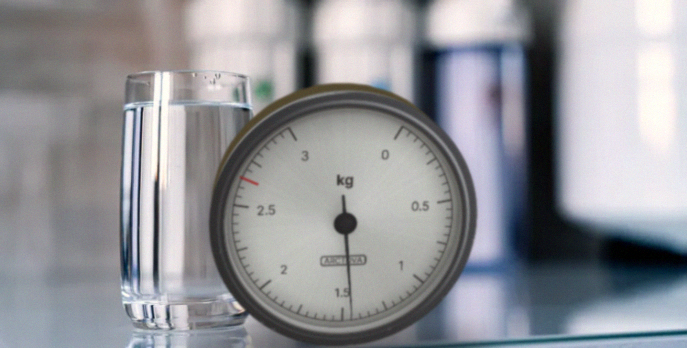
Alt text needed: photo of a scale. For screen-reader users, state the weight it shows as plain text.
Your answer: 1.45 kg
